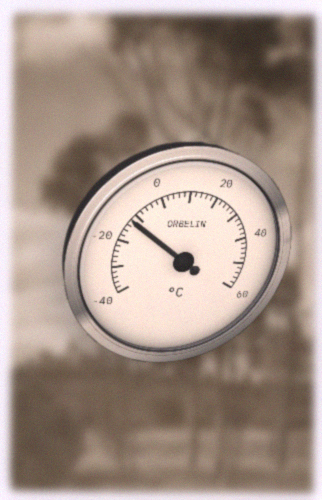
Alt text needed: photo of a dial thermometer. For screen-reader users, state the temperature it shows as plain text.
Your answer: -12 °C
